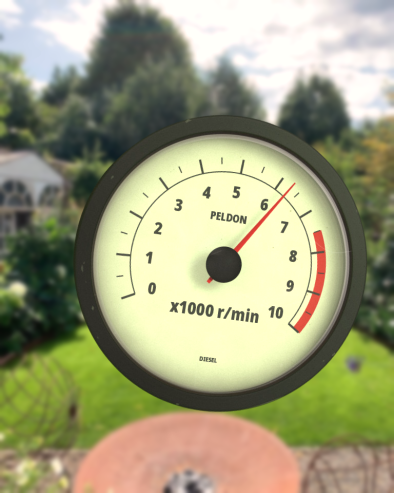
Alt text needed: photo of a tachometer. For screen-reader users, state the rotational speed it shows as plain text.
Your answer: 6250 rpm
